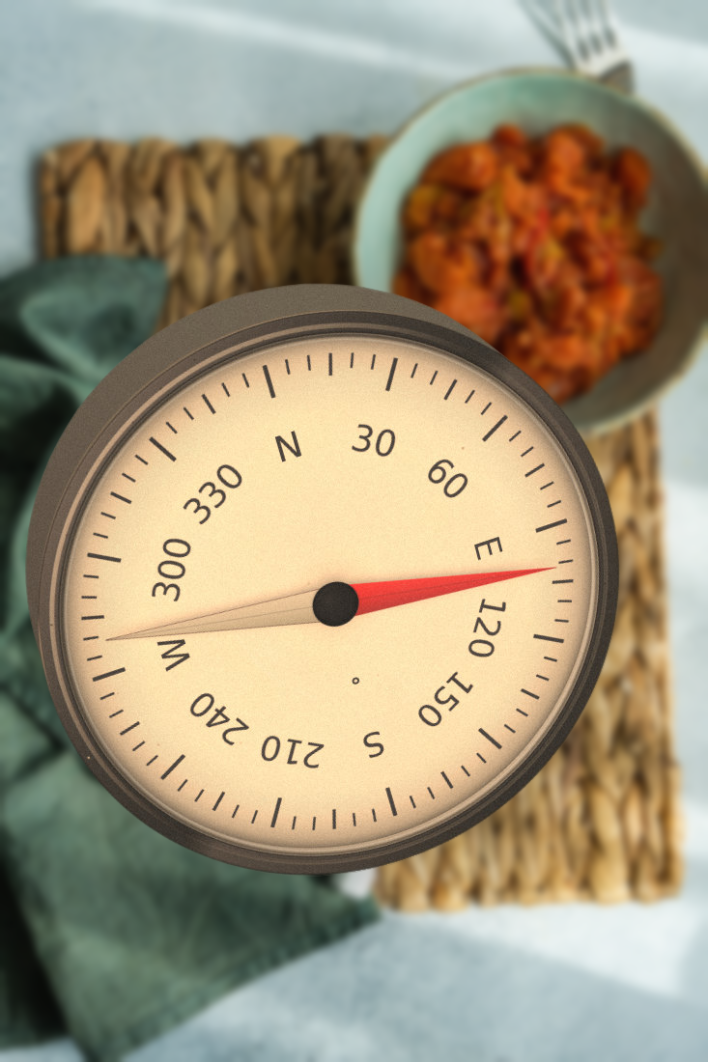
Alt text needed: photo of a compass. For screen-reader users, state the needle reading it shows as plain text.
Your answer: 100 °
